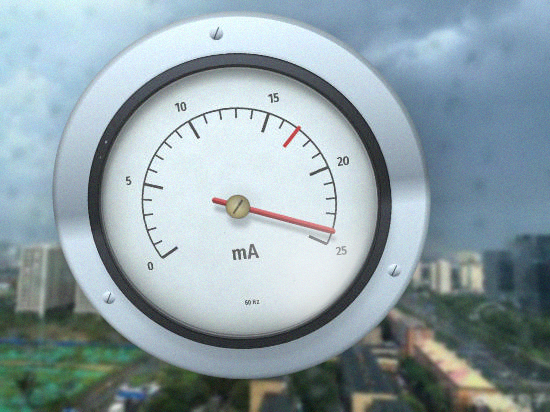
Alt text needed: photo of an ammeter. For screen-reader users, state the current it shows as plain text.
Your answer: 24 mA
